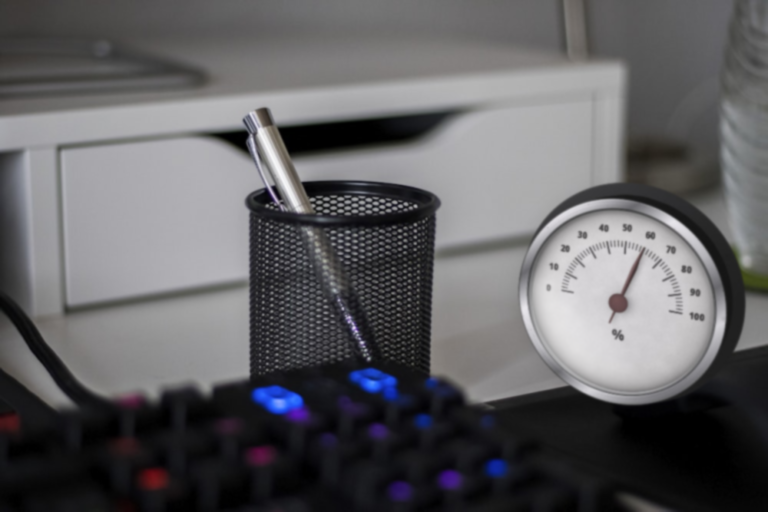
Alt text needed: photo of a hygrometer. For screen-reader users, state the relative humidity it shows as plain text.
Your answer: 60 %
